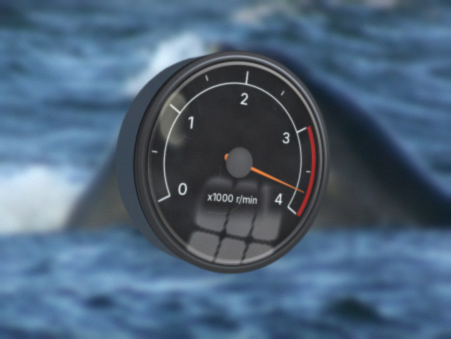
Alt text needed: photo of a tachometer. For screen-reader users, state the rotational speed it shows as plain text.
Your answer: 3750 rpm
